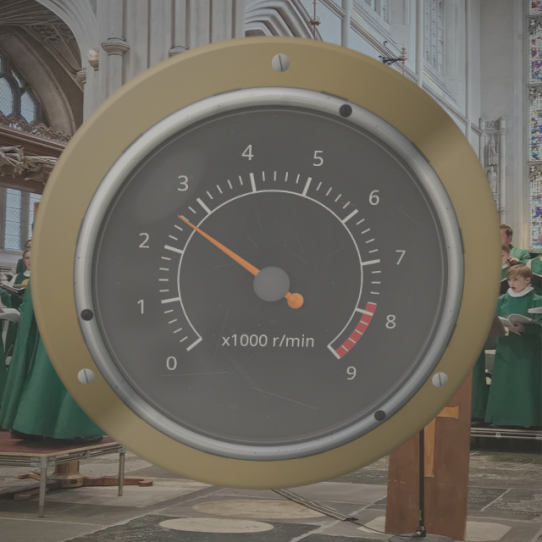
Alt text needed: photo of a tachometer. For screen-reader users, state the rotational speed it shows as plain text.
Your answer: 2600 rpm
